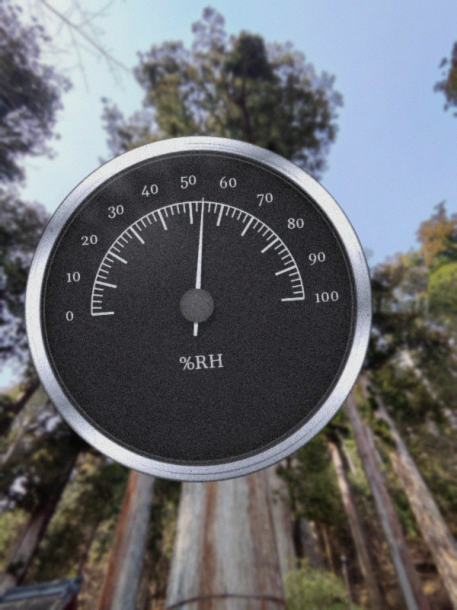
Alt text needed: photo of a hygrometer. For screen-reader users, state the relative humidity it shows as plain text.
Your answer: 54 %
